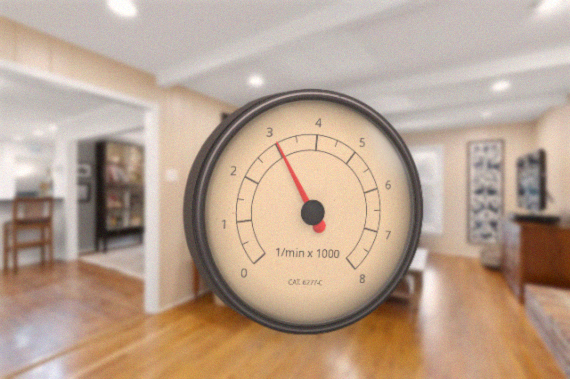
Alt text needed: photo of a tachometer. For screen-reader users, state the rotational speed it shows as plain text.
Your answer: 3000 rpm
